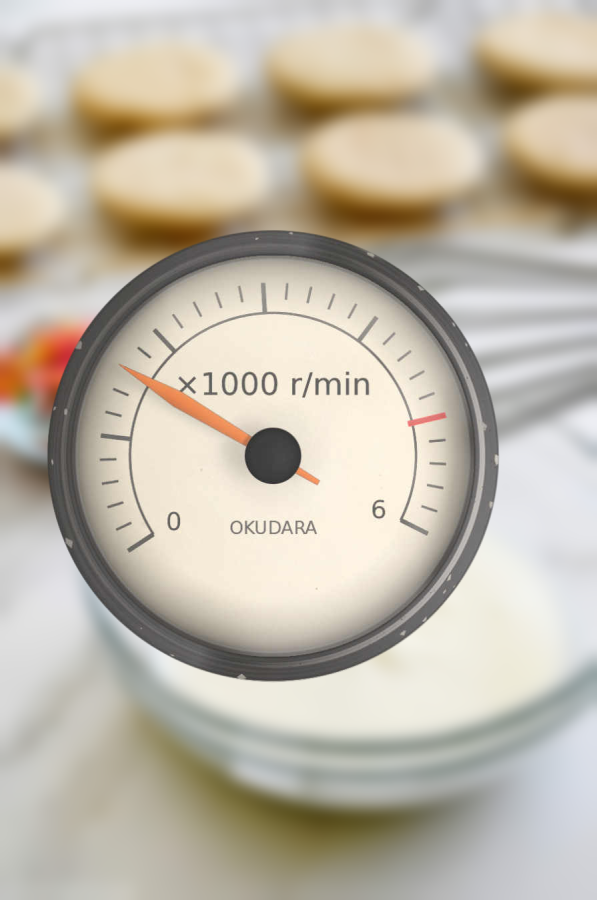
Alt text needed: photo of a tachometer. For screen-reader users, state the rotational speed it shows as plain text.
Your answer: 1600 rpm
